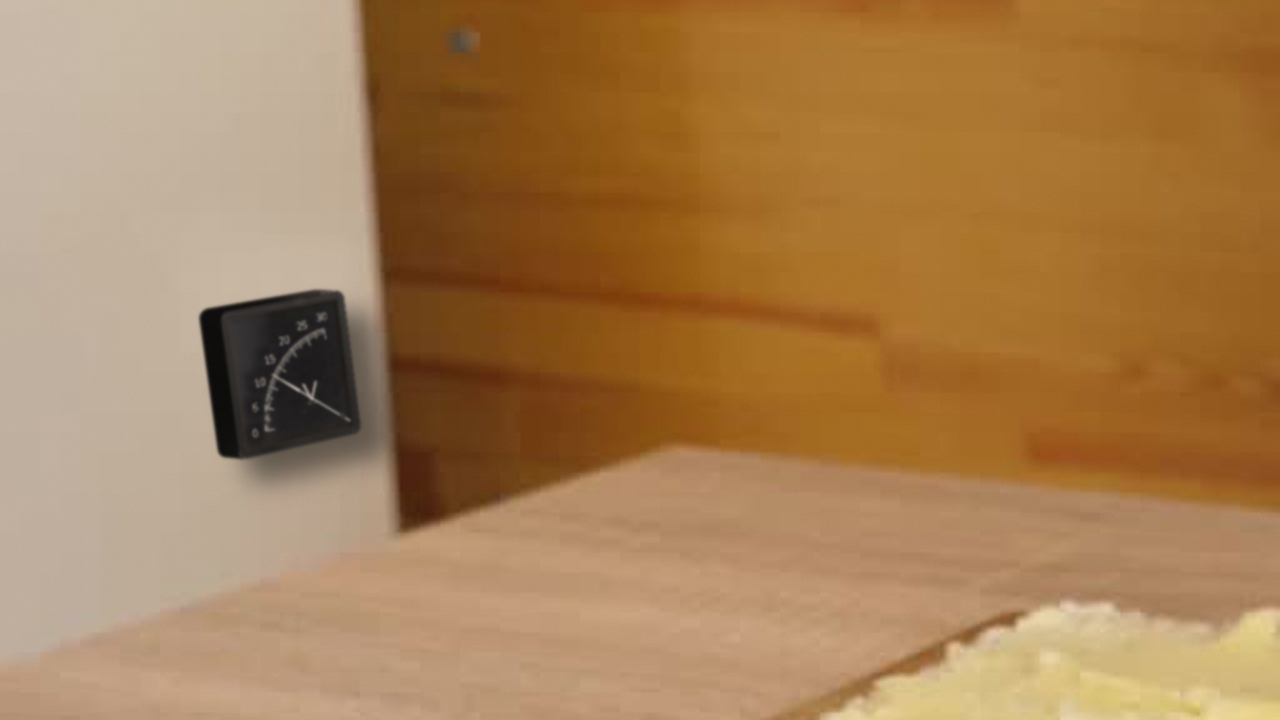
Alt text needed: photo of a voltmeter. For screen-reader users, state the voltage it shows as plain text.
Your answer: 12.5 V
